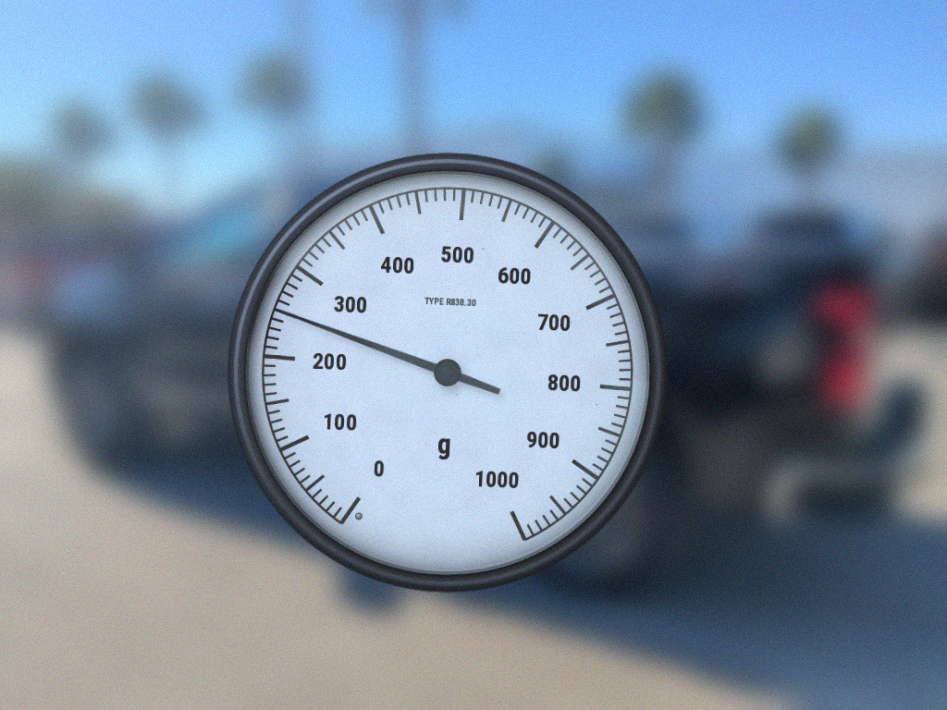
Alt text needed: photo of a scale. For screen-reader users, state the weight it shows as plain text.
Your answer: 250 g
